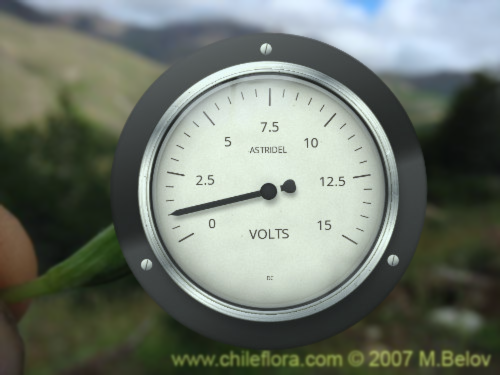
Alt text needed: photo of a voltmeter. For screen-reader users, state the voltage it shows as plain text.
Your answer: 1 V
